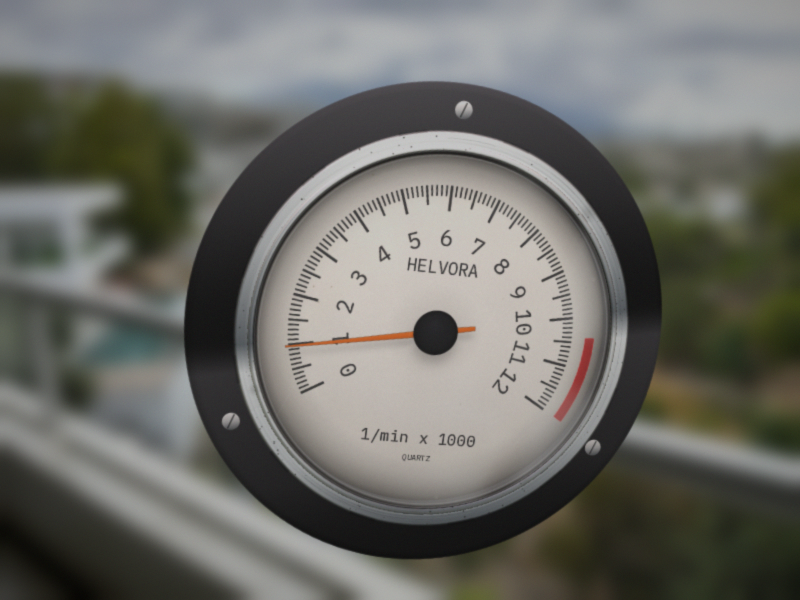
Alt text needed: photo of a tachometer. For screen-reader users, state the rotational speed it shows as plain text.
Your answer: 1000 rpm
